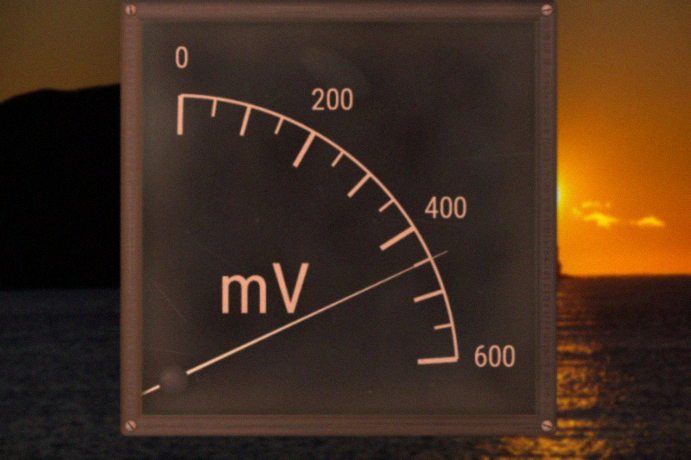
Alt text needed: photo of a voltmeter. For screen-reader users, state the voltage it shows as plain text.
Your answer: 450 mV
